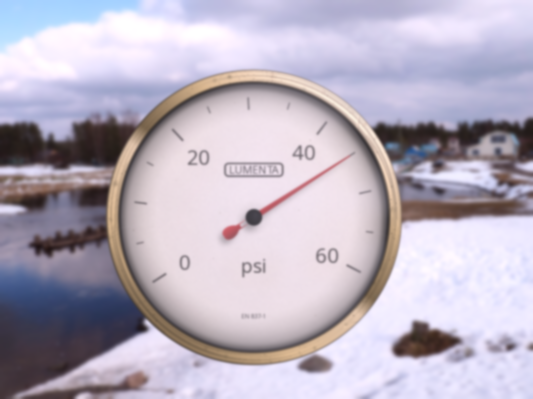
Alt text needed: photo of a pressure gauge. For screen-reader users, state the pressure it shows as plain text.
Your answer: 45 psi
